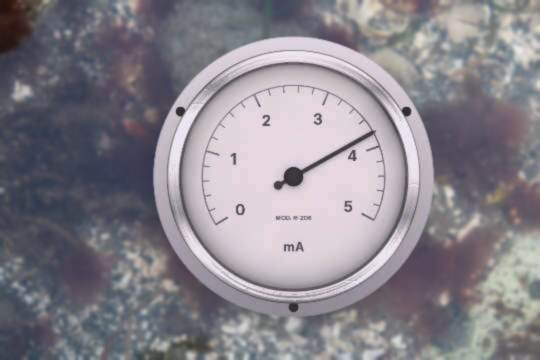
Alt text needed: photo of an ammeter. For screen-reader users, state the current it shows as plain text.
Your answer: 3.8 mA
